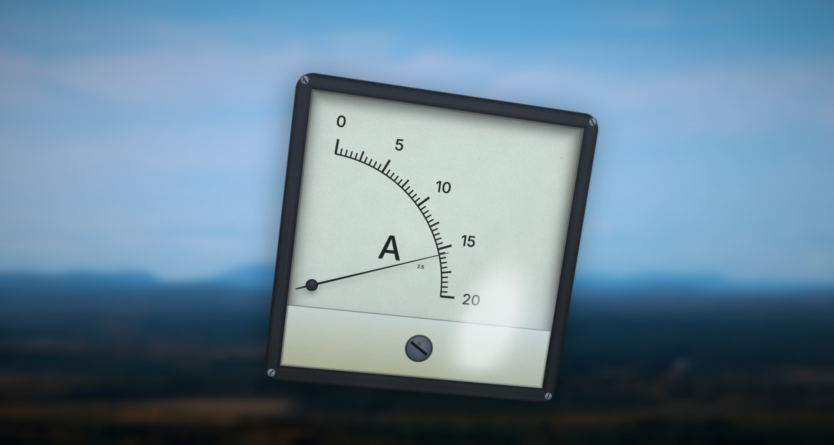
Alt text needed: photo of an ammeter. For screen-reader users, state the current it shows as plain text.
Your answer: 15.5 A
